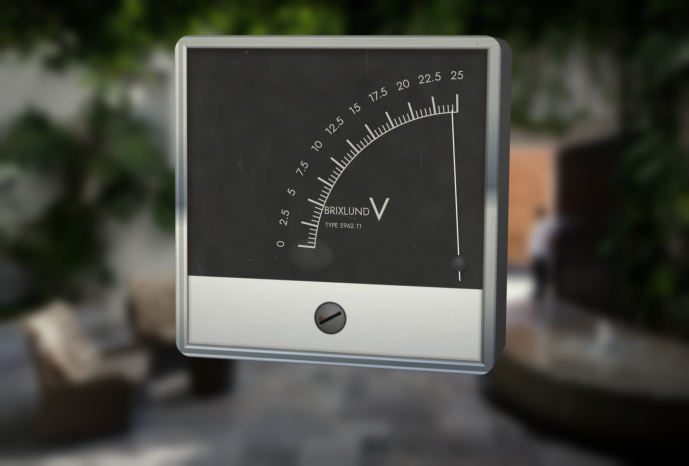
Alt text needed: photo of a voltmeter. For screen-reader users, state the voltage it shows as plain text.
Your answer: 24.5 V
